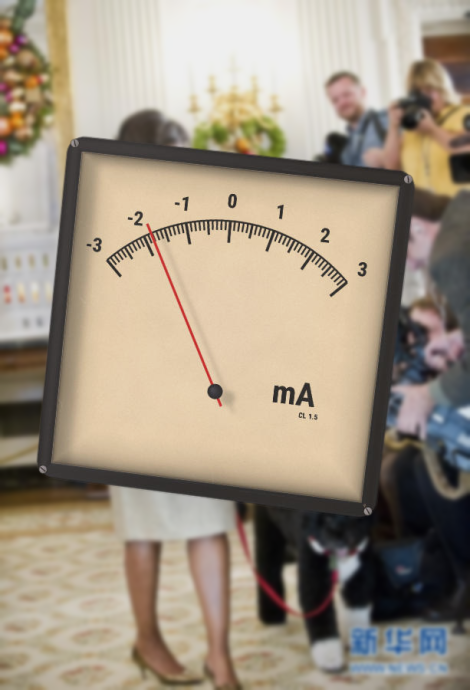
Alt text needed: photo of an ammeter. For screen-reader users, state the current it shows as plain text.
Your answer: -1.8 mA
